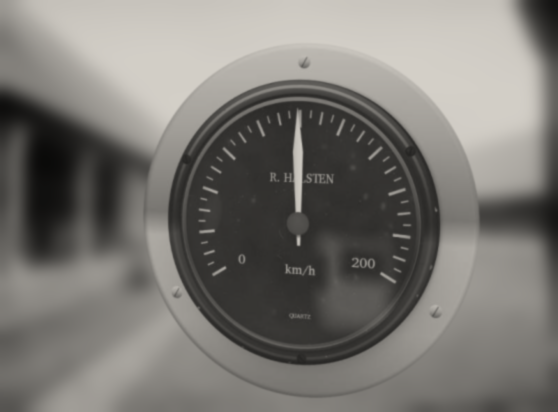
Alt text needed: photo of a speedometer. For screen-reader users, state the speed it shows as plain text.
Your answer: 100 km/h
